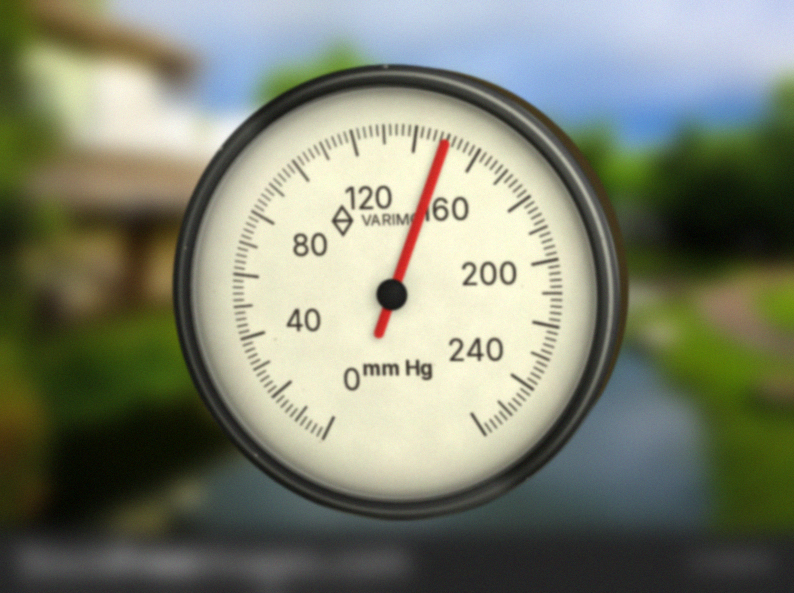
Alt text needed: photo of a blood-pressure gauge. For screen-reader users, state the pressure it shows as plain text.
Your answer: 150 mmHg
